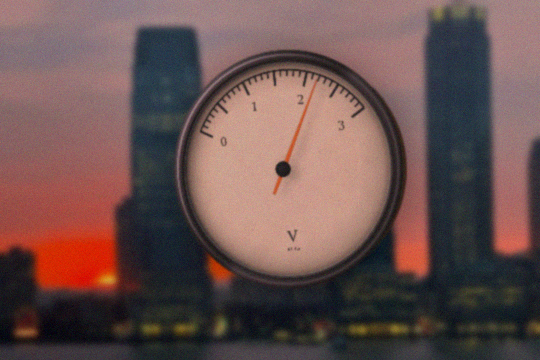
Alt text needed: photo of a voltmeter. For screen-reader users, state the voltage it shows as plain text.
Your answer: 2.2 V
